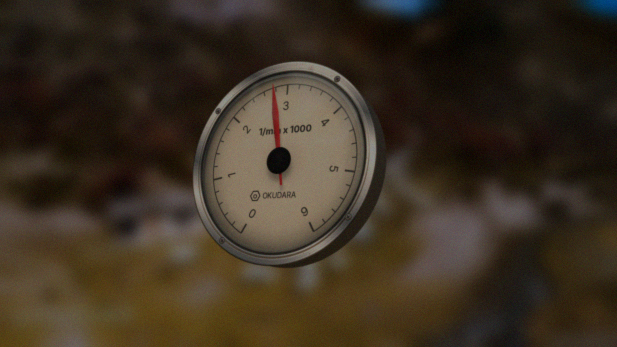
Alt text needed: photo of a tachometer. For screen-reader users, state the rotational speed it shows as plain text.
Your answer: 2800 rpm
